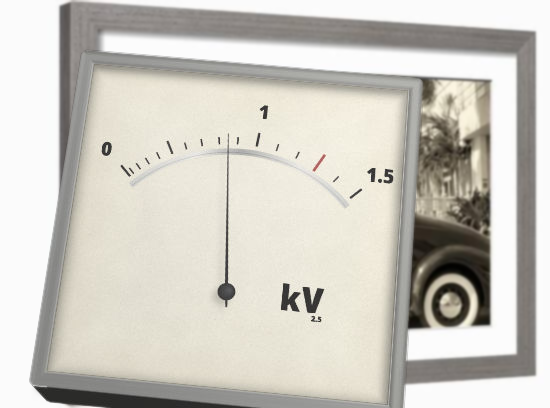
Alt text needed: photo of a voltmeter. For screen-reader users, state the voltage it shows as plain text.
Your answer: 0.85 kV
